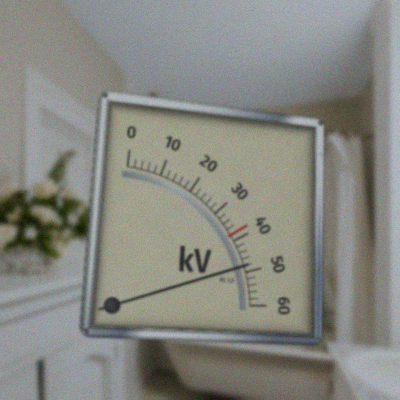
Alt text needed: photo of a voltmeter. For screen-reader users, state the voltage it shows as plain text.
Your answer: 48 kV
